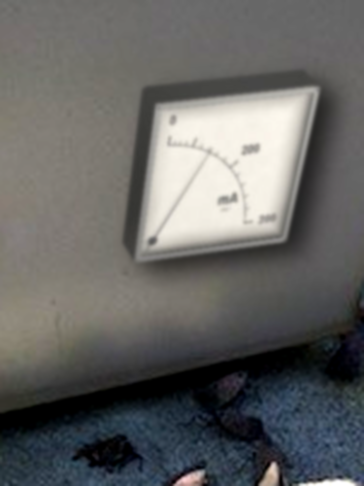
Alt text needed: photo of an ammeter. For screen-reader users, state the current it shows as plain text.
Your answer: 140 mA
